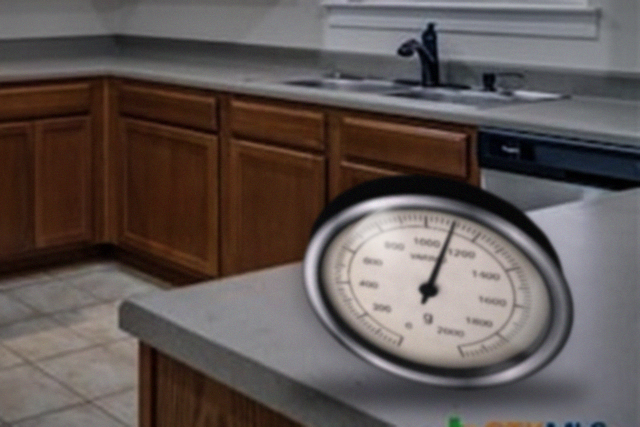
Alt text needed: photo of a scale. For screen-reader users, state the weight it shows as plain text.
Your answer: 1100 g
